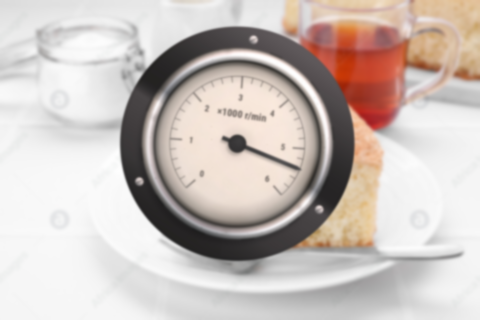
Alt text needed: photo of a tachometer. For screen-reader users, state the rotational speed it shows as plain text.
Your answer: 5400 rpm
